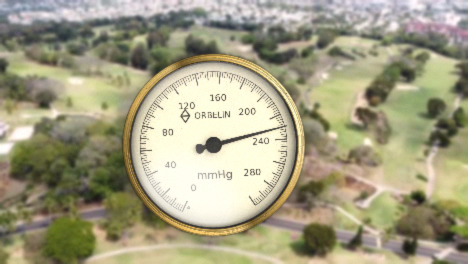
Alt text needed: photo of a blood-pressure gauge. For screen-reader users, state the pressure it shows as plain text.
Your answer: 230 mmHg
